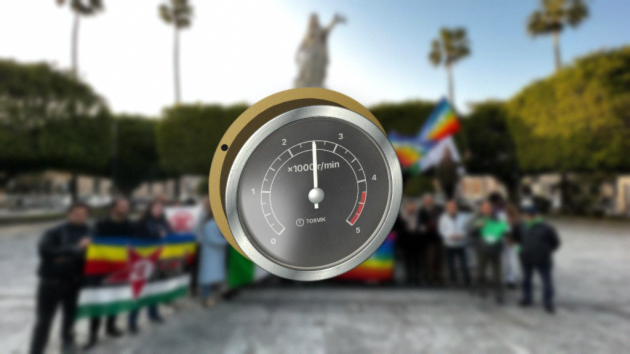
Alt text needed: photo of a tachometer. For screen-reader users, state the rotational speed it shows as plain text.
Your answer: 2500 rpm
